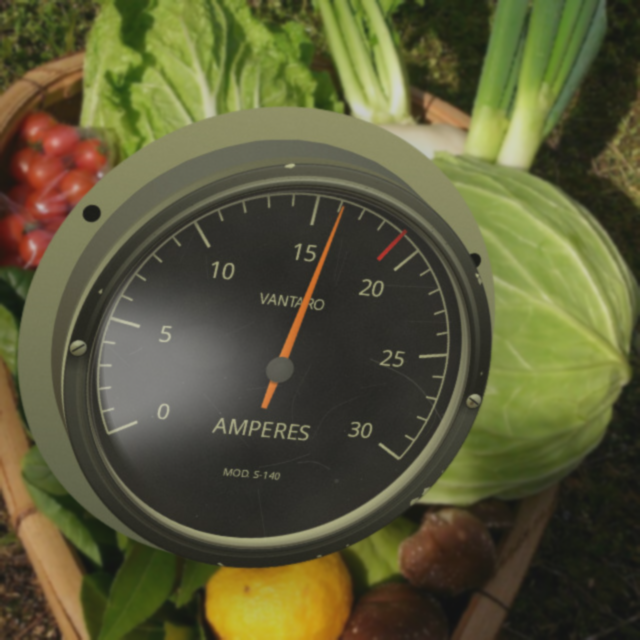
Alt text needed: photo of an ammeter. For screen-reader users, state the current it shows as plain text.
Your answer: 16 A
